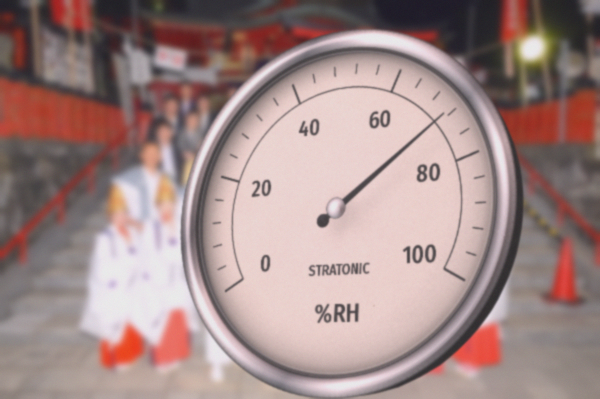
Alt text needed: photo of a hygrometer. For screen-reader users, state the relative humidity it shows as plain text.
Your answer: 72 %
